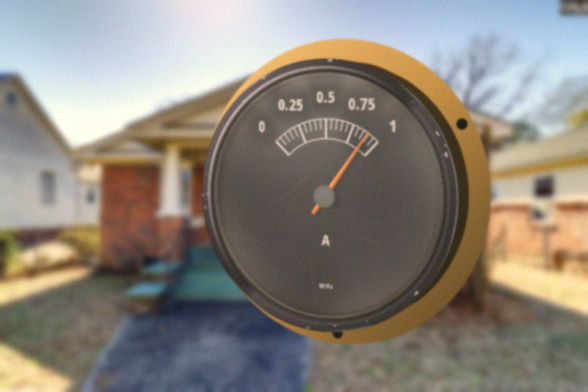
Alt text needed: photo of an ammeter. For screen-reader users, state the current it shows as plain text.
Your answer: 0.9 A
